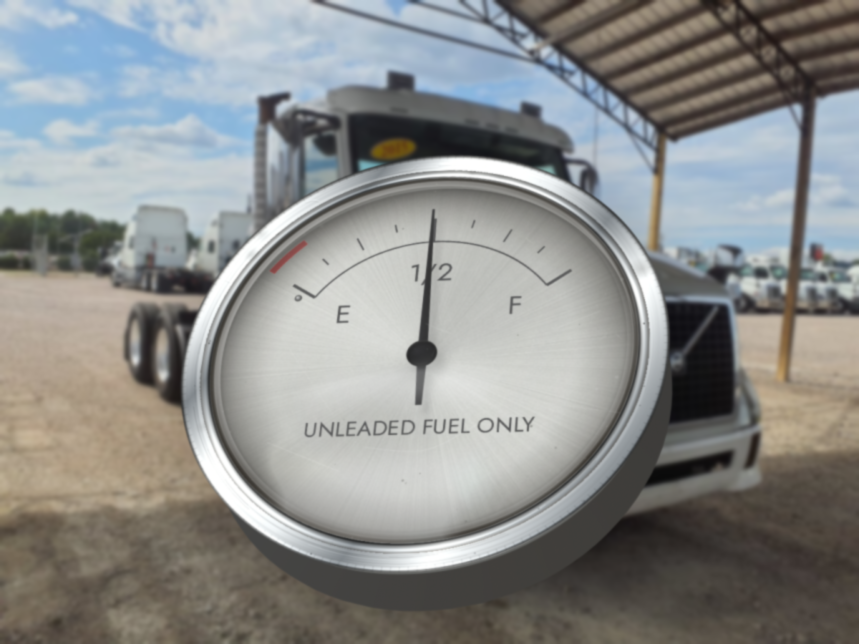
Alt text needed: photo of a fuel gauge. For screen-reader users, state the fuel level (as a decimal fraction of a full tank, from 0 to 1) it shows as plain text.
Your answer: 0.5
